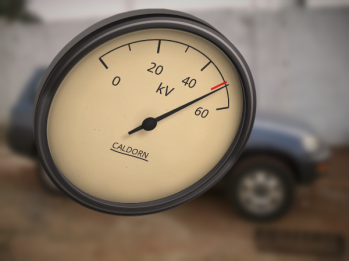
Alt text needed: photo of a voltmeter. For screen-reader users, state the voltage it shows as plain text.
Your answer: 50 kV
